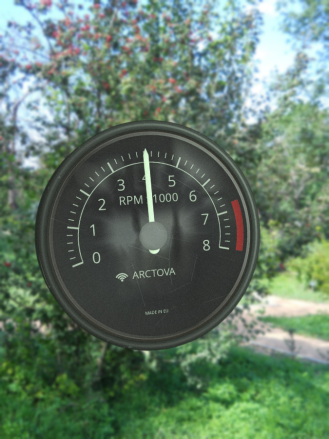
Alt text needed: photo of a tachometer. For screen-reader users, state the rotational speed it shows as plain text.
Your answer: 4000 rpm
